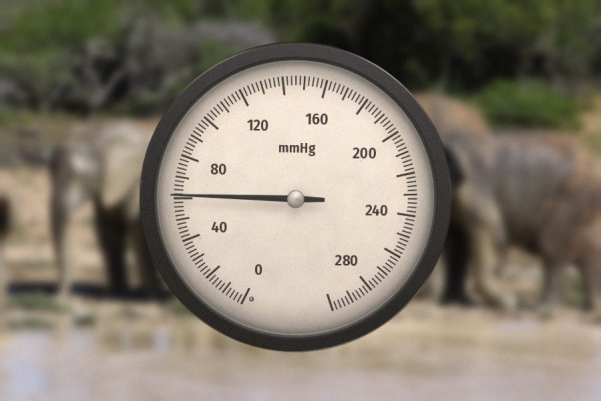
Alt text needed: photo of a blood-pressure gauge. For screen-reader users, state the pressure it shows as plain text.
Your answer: 62 mmHg
